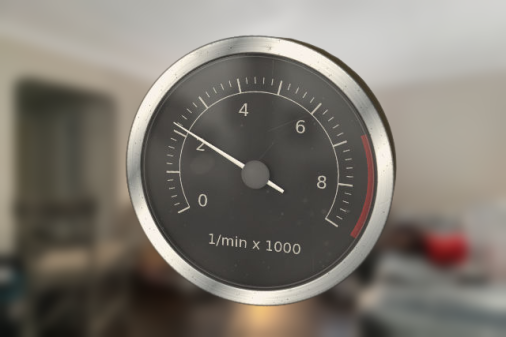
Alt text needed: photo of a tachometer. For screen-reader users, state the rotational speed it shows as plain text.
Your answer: 2200 rpm
